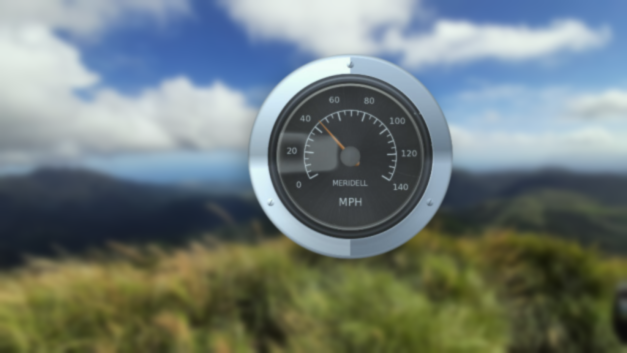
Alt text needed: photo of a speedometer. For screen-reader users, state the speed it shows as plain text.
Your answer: 45 mph
